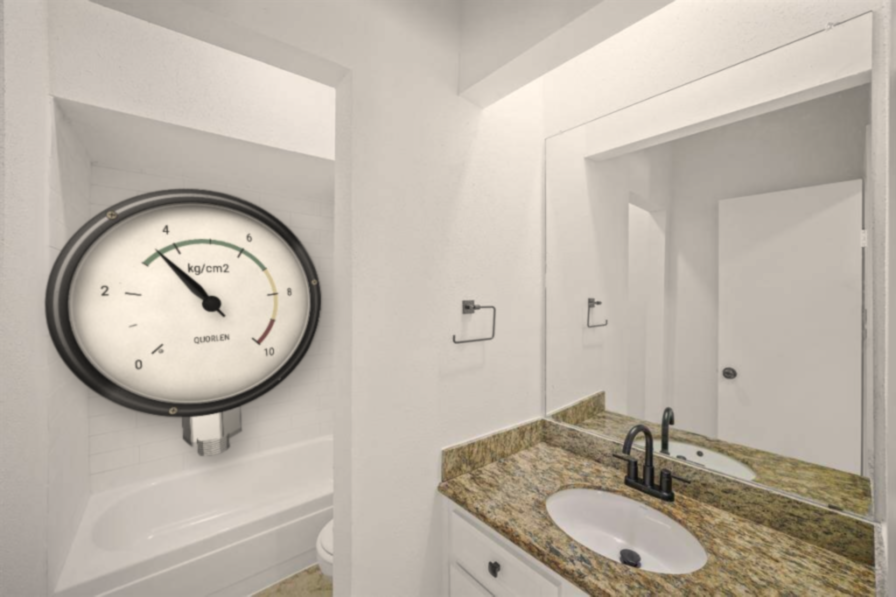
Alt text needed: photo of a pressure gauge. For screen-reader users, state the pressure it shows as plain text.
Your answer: 3.5 kg/cm²
